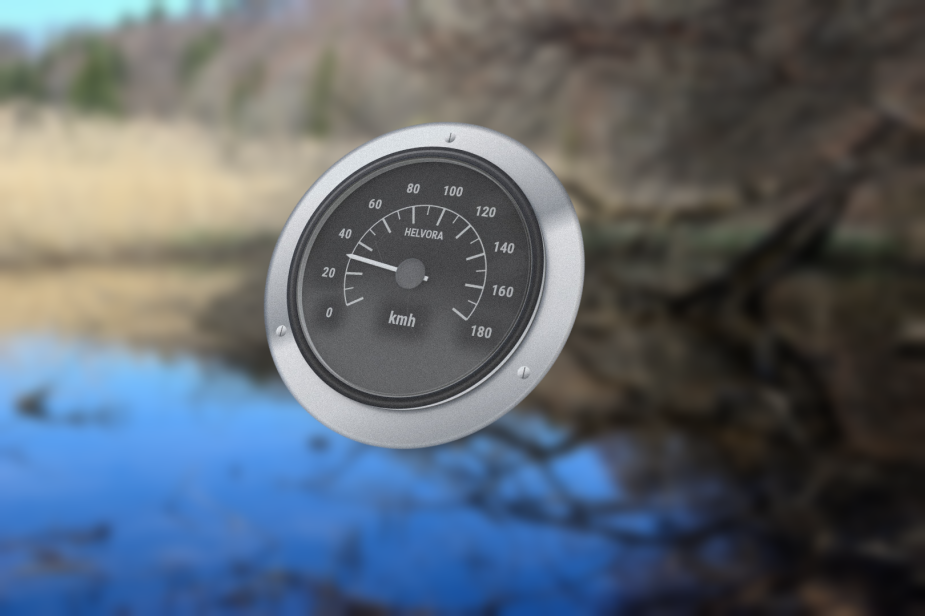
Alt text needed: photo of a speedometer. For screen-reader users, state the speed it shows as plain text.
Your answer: 30 km/h
